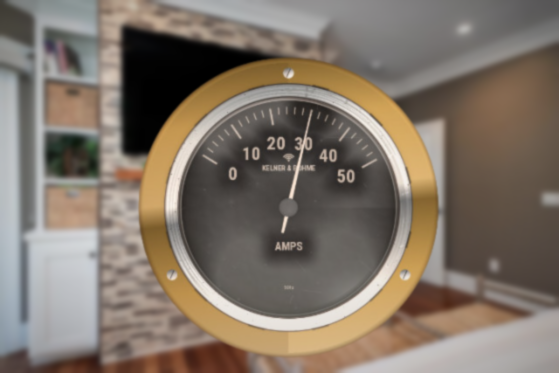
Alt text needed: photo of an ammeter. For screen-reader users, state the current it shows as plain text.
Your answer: 30 A
